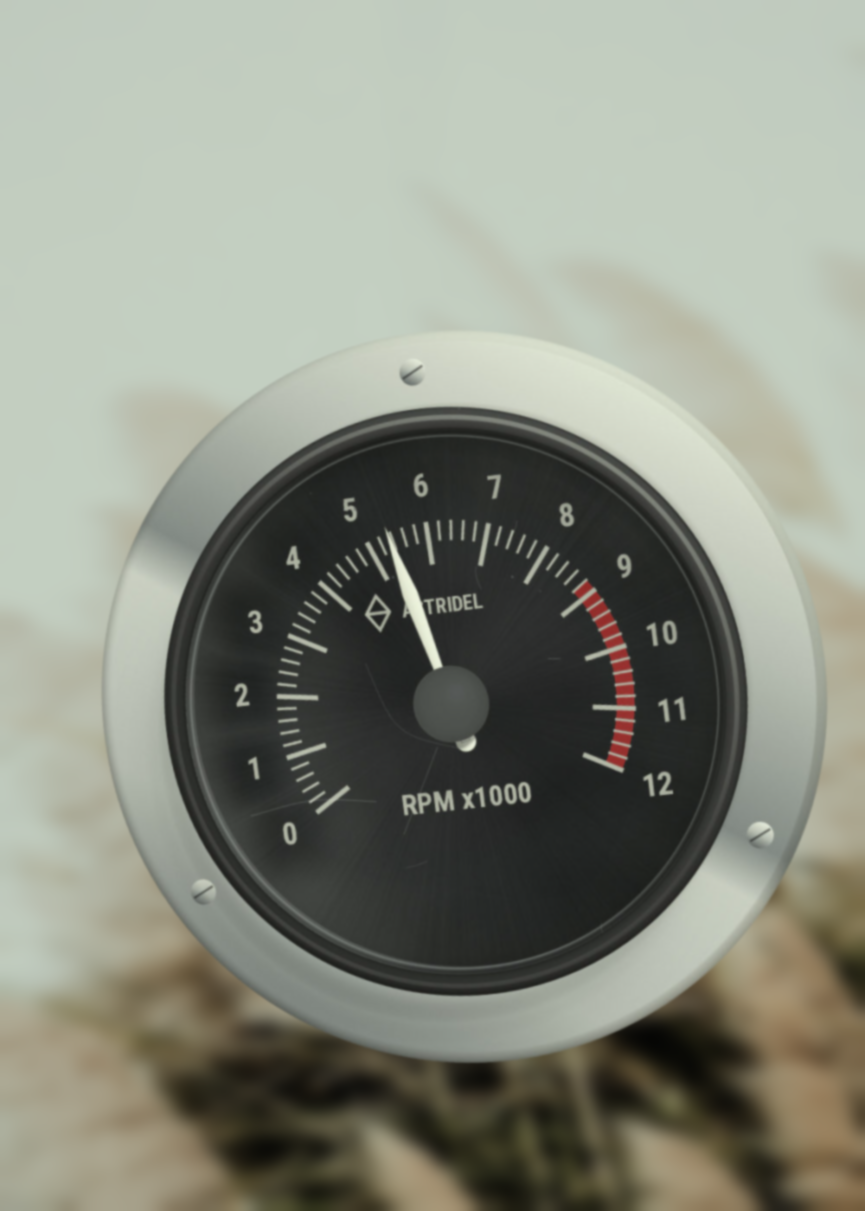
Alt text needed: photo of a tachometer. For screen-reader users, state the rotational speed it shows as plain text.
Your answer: 5400 rpm
